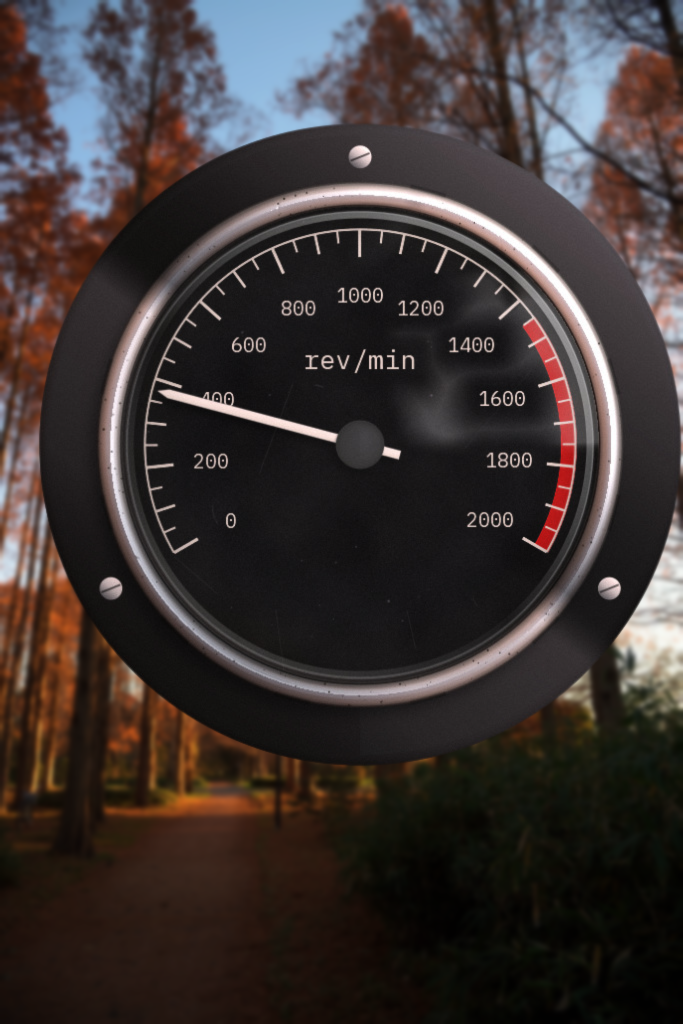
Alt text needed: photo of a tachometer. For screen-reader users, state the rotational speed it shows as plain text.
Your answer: 375 rpm
